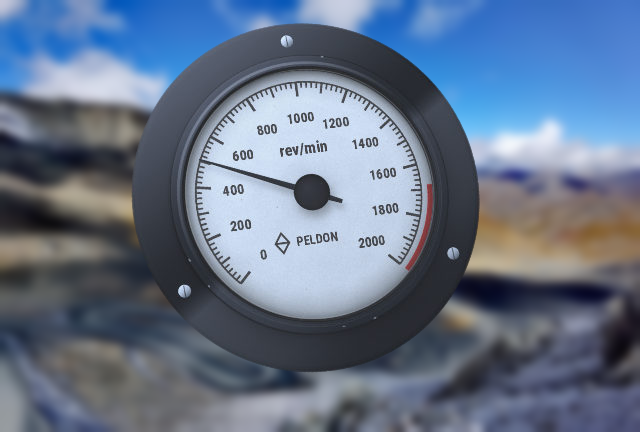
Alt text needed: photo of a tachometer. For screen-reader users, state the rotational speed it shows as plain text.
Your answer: 500 rpm
